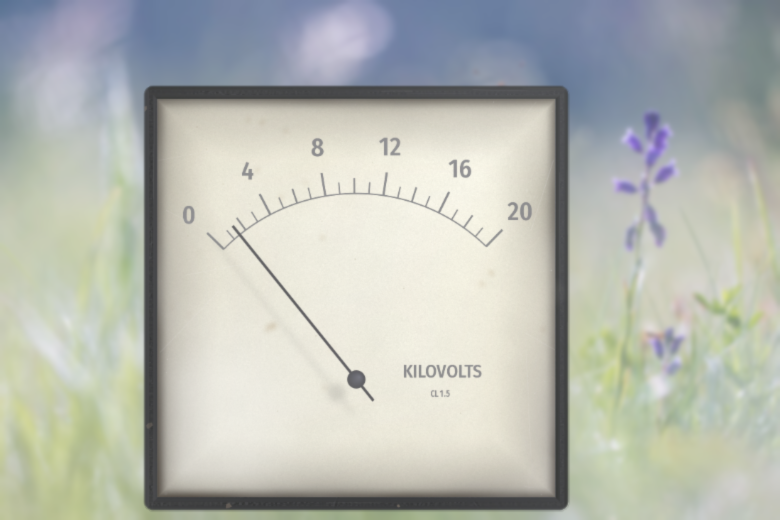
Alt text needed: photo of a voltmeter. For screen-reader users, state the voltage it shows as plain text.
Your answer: 1.5 kV
